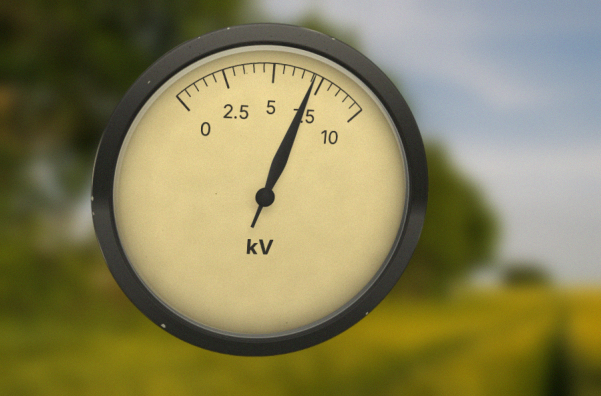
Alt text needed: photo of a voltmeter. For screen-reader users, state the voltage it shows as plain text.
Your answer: 7 kV
